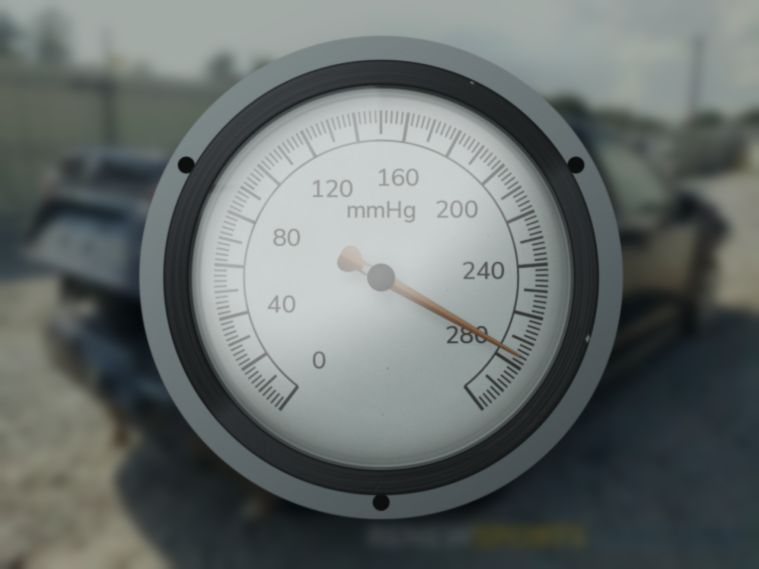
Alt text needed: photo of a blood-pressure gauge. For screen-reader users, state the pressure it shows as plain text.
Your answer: 276 mmHg
